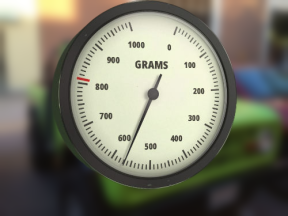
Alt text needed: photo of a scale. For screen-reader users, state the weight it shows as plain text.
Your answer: 570 g
